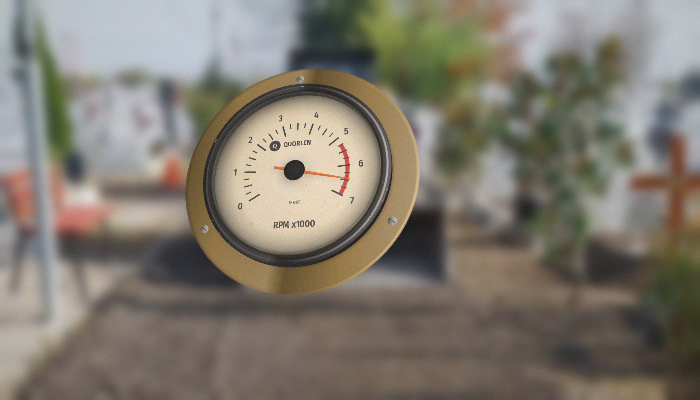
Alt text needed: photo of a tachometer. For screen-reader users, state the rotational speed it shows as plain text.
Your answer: 6500 rpm
